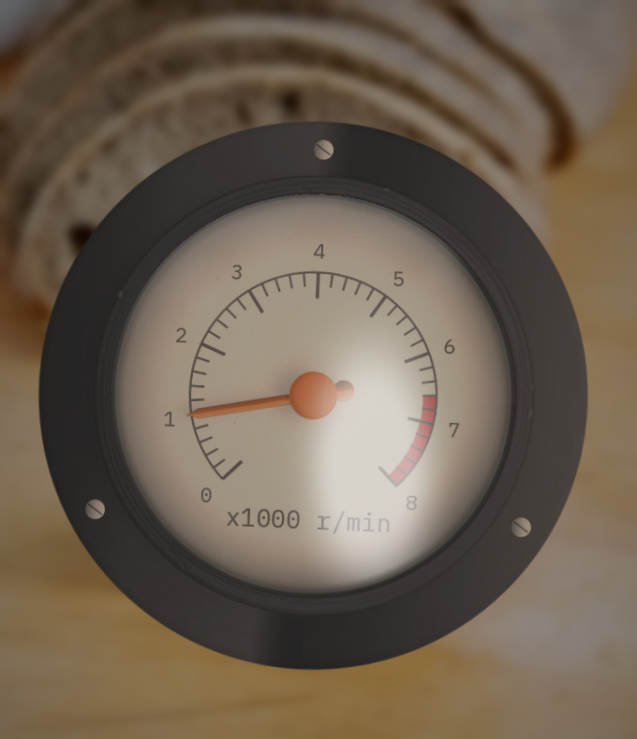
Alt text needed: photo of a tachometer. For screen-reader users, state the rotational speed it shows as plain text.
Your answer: 1000 rpm
